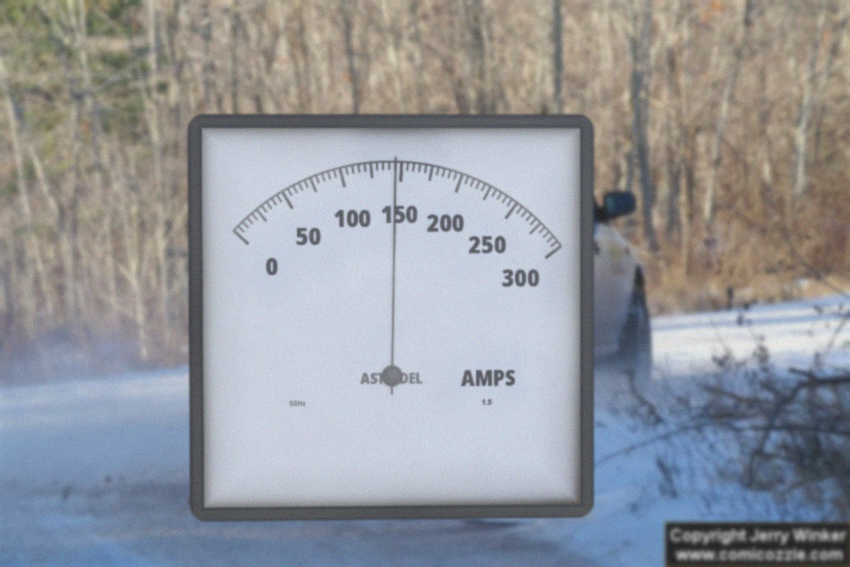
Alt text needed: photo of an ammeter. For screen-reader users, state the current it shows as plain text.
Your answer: 145 A
